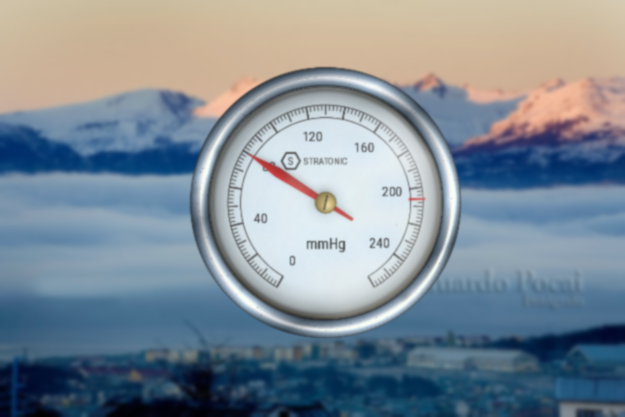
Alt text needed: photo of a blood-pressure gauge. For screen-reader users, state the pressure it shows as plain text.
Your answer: 80 mmHg
